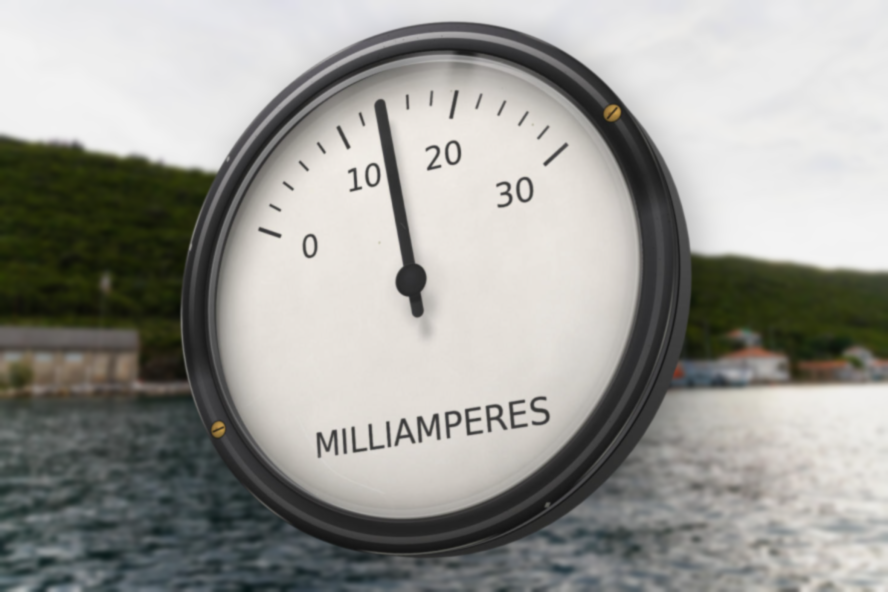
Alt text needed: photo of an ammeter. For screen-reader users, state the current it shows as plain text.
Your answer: 14 mA
